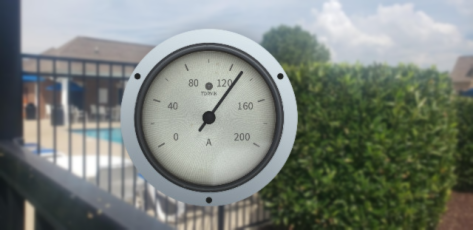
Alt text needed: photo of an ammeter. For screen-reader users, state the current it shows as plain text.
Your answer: 130 A
